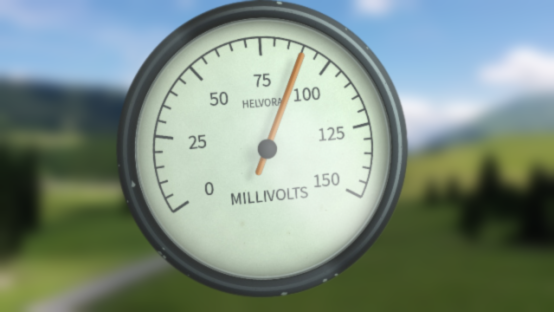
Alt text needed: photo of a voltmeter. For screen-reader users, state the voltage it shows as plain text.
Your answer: 90 mV
